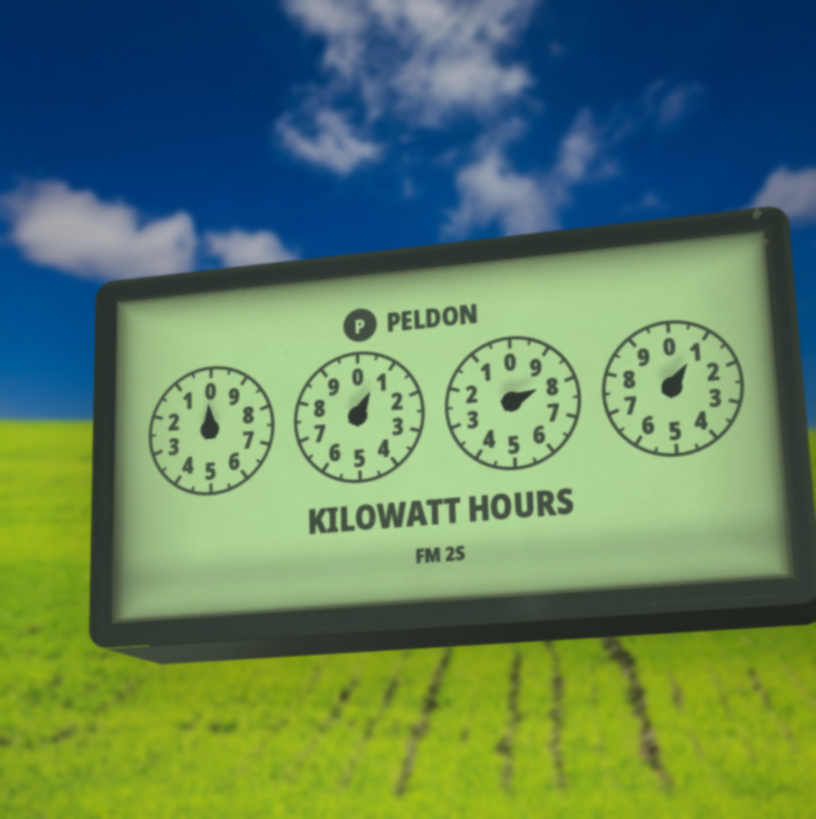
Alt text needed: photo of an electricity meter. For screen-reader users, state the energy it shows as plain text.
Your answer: 81 kWh
